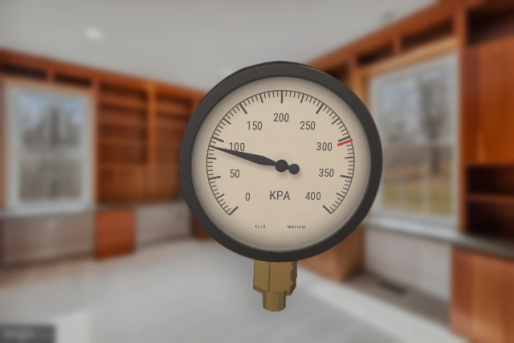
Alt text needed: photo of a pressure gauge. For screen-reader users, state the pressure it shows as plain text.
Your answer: 90 kPa
